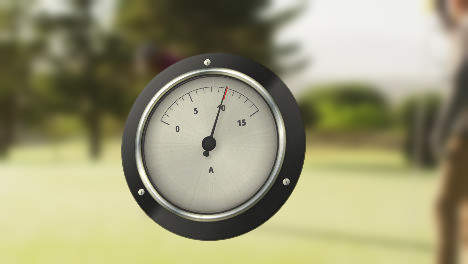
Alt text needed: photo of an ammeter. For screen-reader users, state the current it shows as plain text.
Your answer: 10 A
